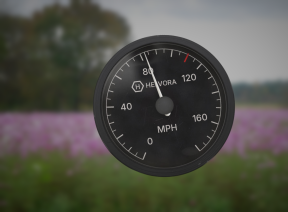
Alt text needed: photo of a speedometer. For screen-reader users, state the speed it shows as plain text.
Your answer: 82.5 mph
